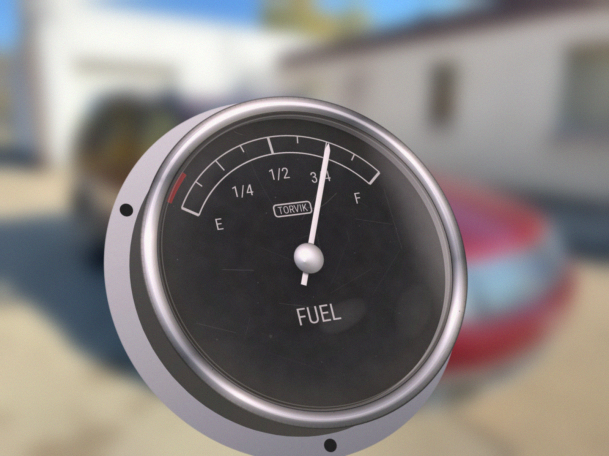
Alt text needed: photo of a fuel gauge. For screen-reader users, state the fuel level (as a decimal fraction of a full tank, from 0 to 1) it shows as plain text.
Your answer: 0.75
